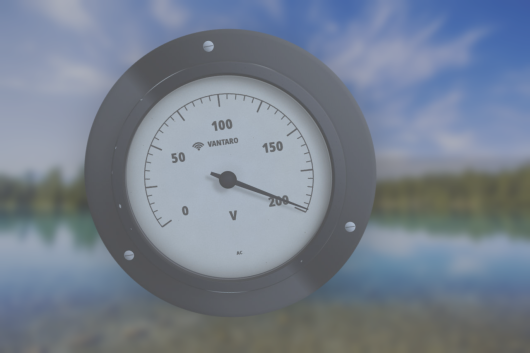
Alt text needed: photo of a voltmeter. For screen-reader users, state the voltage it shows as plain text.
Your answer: 197.5 V
